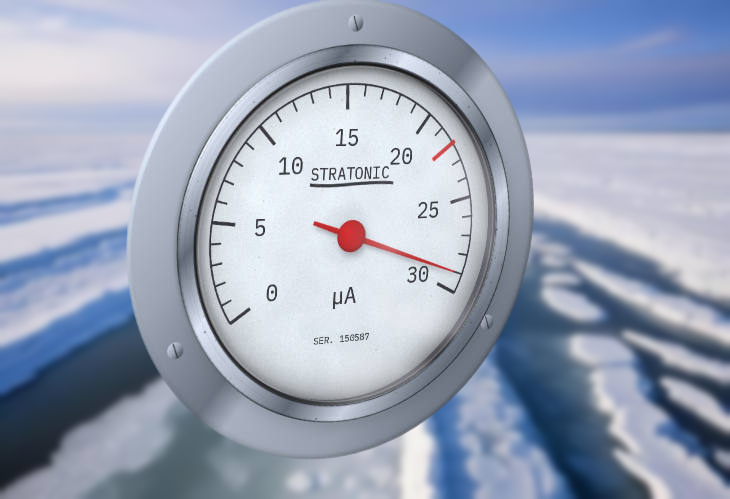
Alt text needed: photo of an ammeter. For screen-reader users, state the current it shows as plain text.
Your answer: 29 µA
